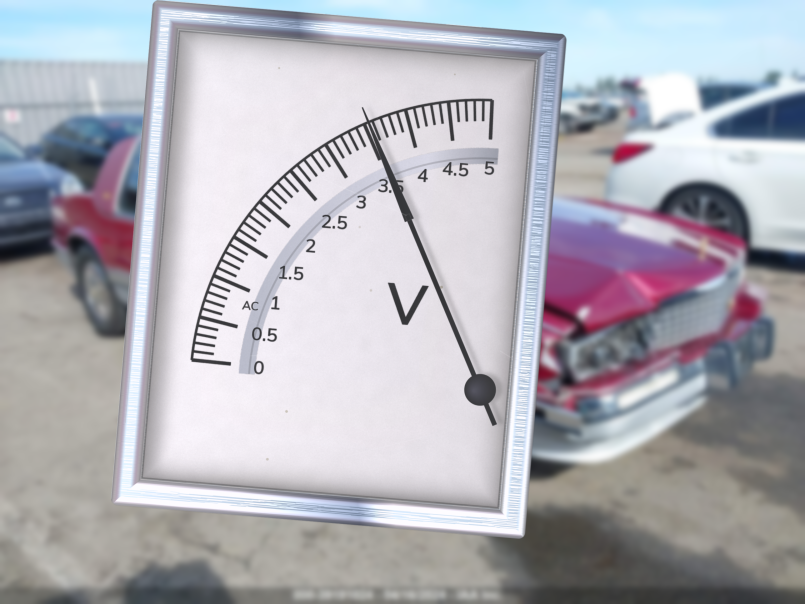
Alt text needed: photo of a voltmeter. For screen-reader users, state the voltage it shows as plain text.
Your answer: 3.55 V
